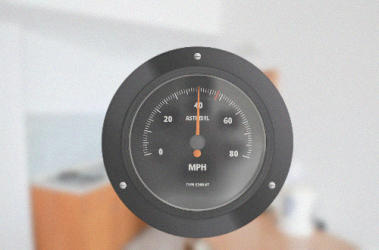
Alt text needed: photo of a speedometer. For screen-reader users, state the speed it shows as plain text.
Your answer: 40 mph
